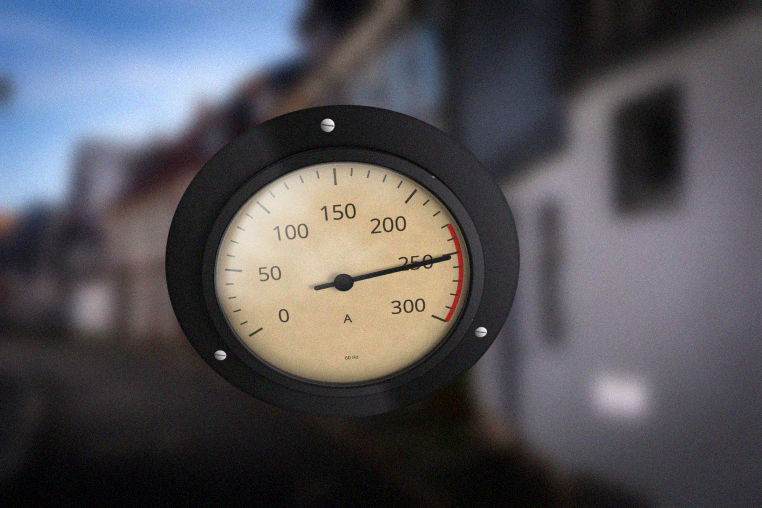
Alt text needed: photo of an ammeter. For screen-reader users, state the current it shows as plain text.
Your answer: 250 A
